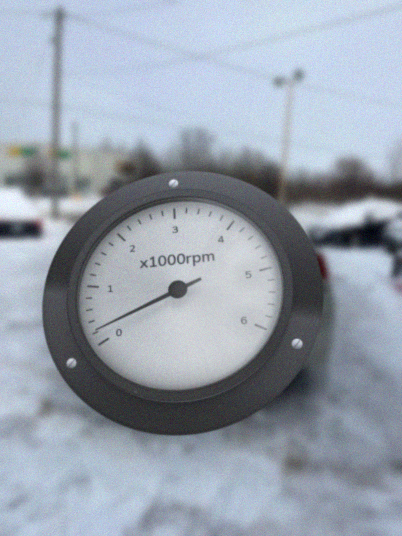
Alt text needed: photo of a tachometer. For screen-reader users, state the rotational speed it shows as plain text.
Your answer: 200 rpm
